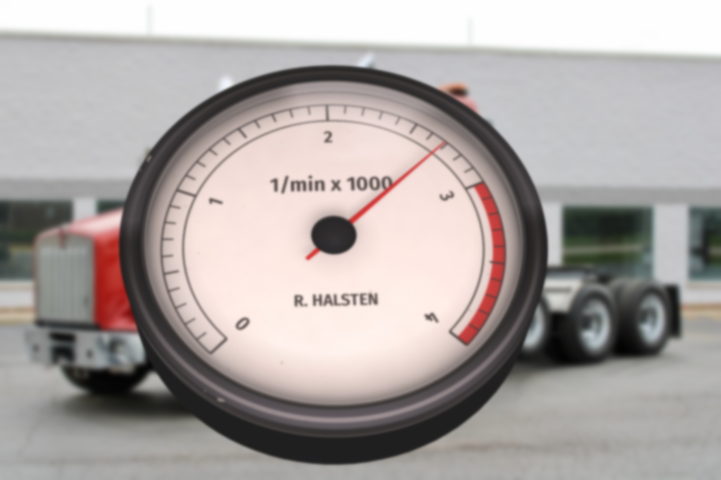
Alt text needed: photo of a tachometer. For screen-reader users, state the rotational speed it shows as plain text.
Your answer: 2700 rpm
